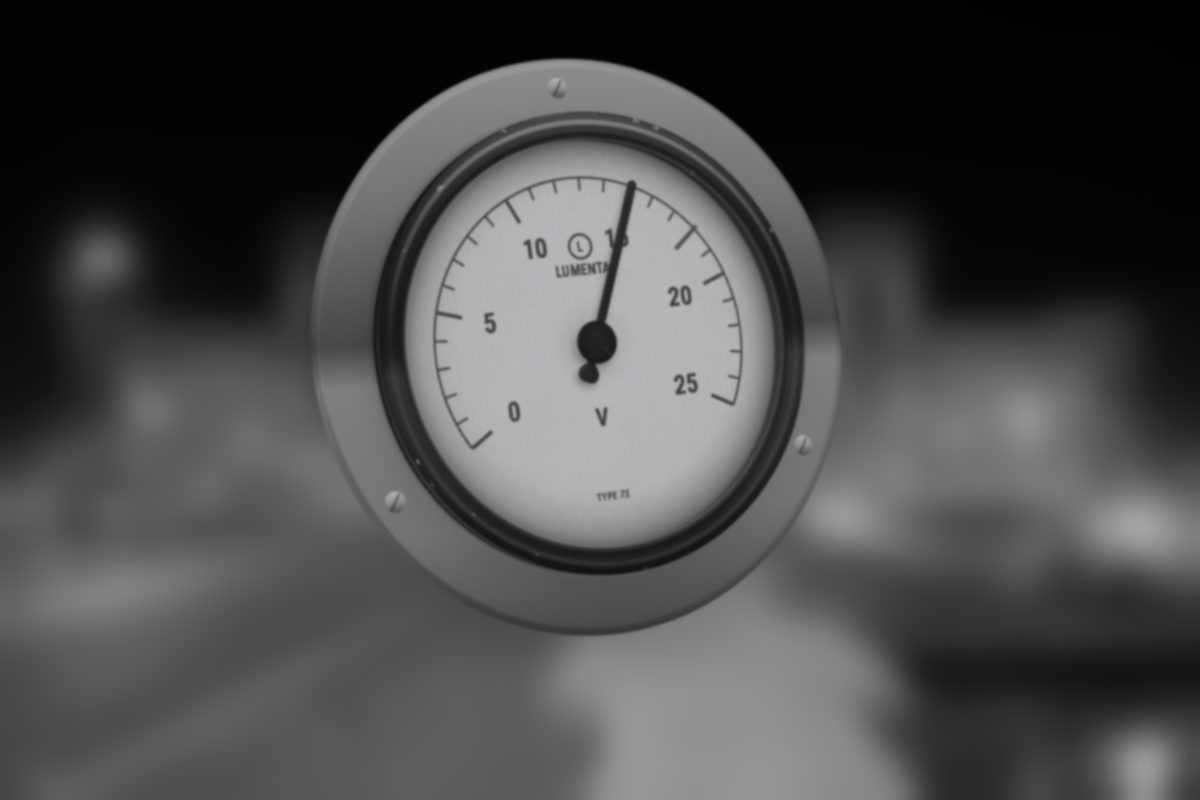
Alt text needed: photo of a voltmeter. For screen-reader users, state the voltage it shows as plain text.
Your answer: 15 V
